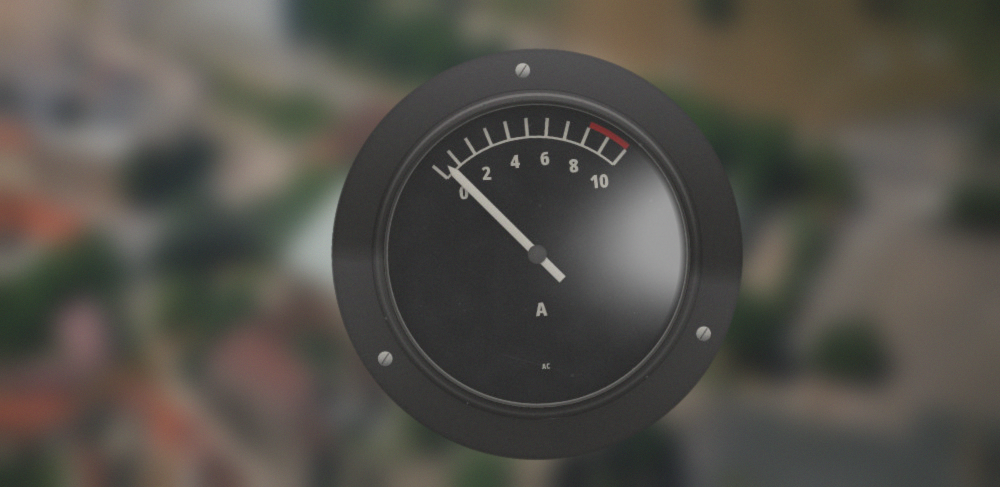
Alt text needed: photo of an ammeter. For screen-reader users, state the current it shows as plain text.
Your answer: 0.5 A
